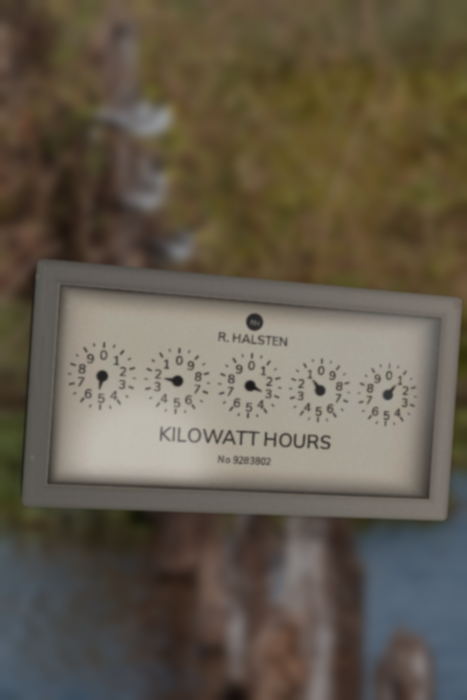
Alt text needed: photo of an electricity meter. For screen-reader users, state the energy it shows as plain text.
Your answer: 52311 kWh
